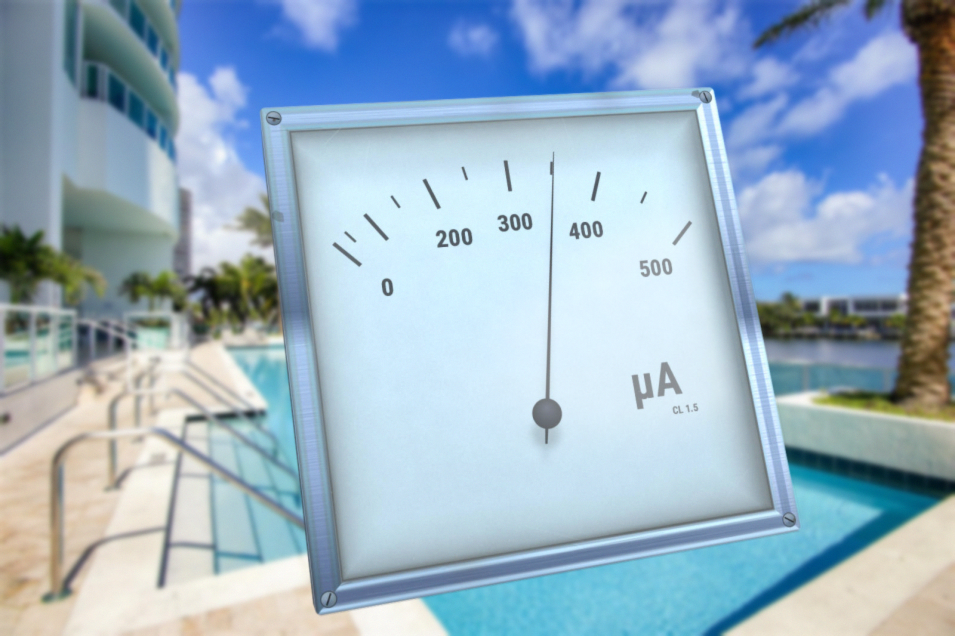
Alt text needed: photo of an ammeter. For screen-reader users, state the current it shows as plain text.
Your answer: 350 µA
